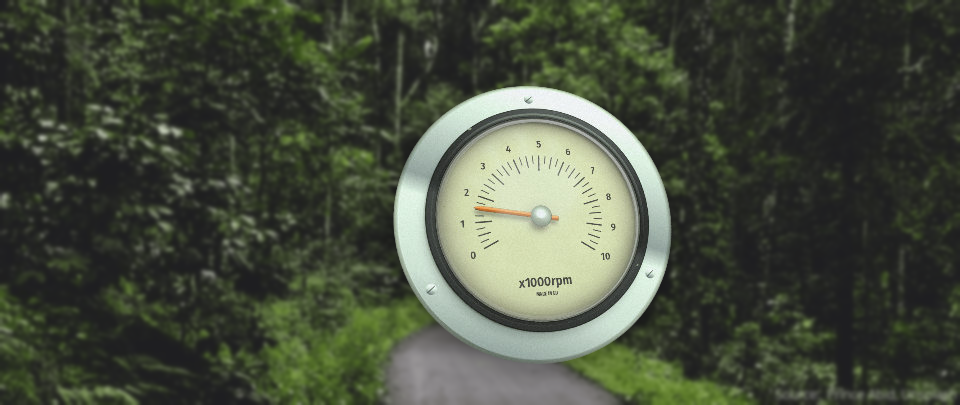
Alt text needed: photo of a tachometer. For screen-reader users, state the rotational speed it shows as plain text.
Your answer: 1500 rpm
